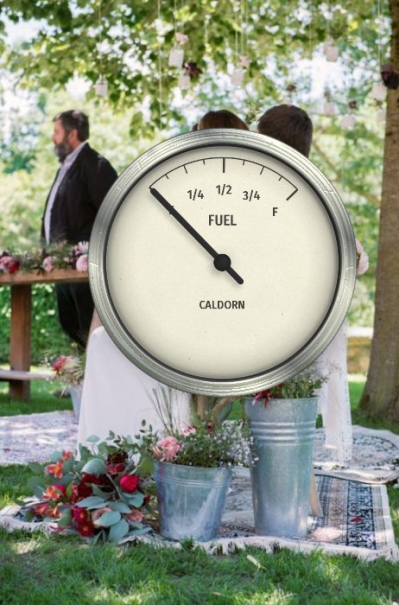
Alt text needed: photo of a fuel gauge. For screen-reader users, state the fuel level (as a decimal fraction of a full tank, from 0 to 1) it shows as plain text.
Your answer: 0
